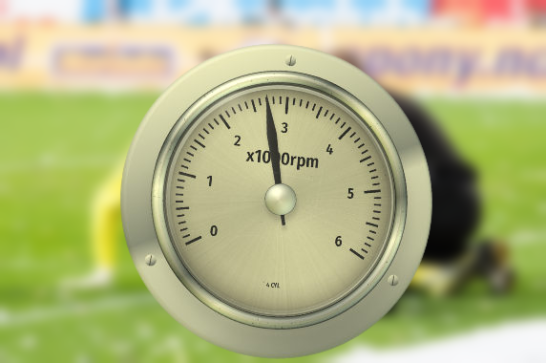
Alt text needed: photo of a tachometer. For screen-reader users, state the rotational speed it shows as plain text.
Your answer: 2700 rpm
